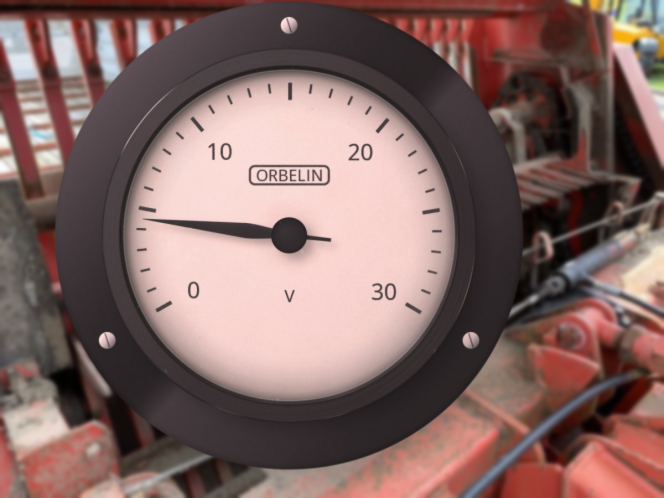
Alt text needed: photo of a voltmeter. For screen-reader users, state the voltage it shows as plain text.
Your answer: 4.5 V
